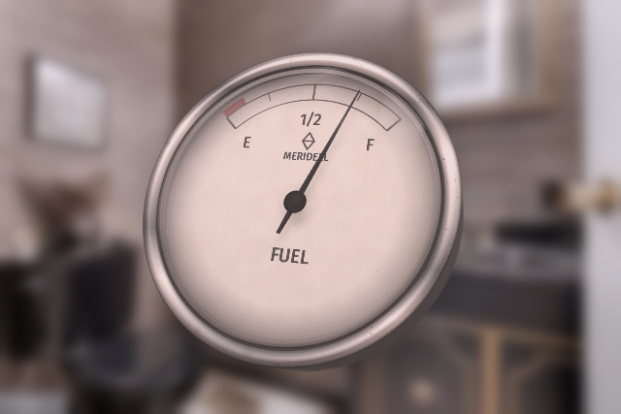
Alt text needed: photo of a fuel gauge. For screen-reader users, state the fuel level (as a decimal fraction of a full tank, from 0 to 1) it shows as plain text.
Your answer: 0.75
